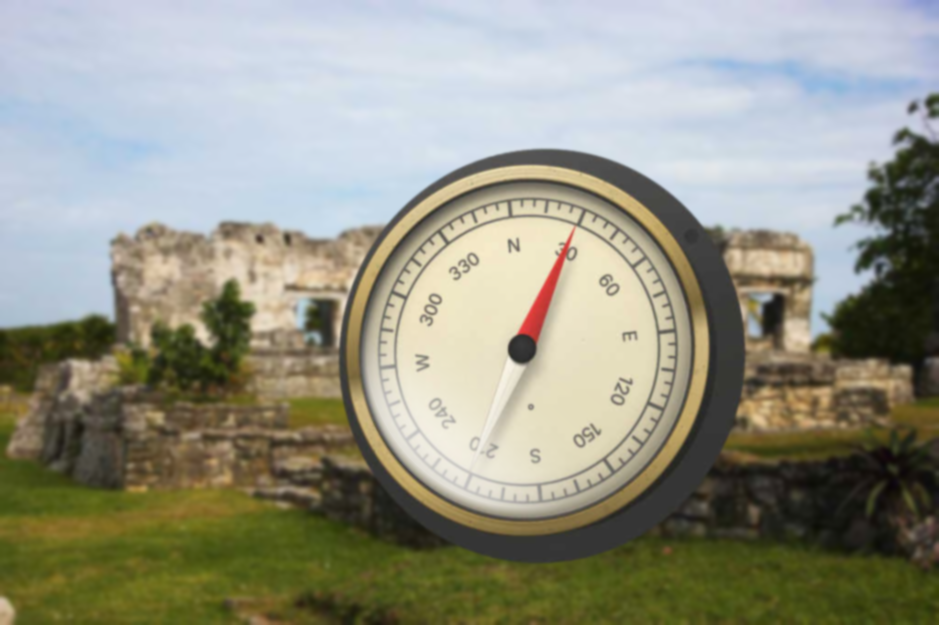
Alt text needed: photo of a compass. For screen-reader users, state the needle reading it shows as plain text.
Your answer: 30 °
